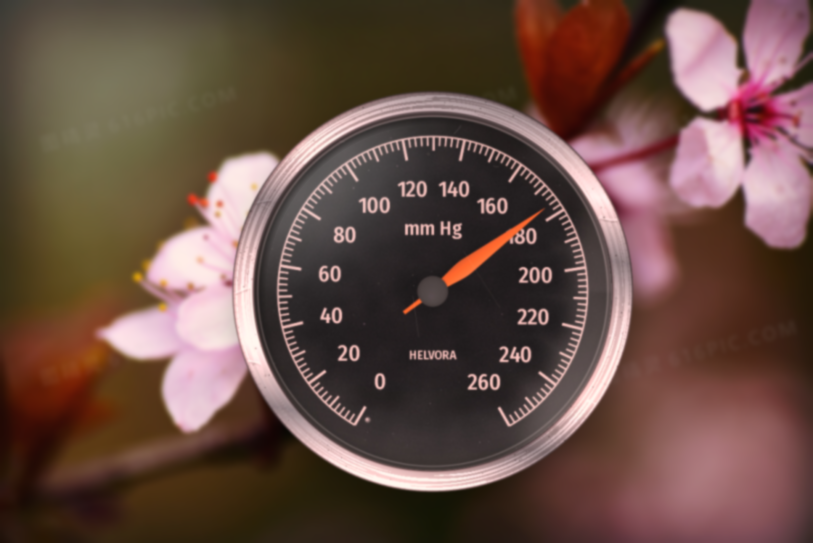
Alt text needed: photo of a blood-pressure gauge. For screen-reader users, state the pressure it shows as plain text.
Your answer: 176 mmHg
